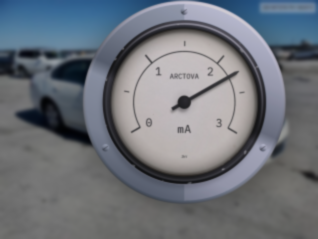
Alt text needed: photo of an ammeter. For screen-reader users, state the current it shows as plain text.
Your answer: 2.25 mA
